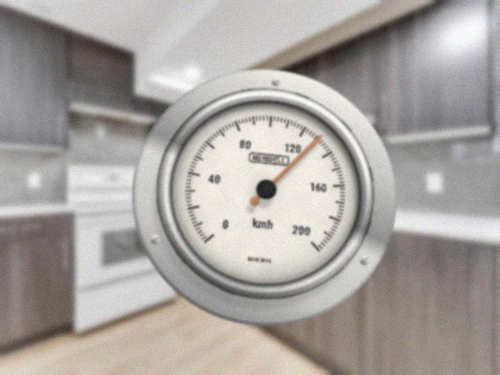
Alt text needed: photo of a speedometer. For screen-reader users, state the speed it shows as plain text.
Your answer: 130 km/h
